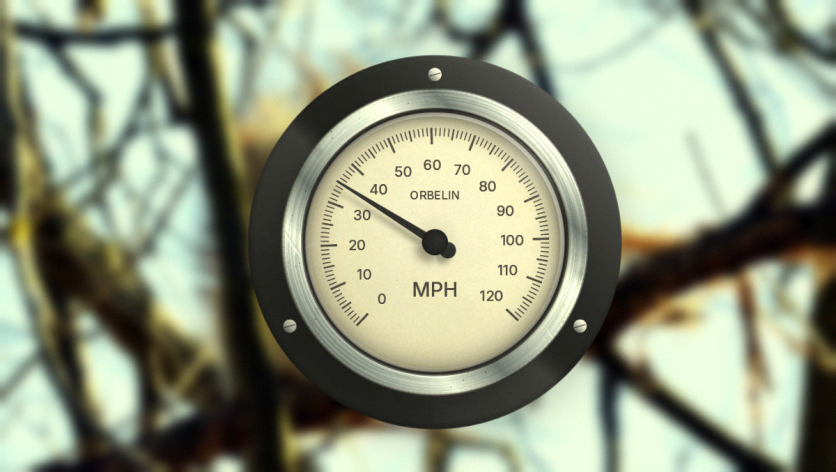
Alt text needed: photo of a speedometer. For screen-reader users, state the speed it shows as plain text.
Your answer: 35 mph
